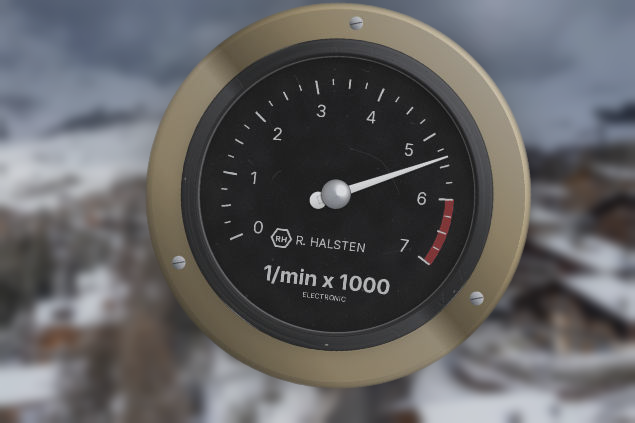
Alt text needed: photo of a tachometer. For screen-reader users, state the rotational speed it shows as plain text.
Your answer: 5375 rpm
